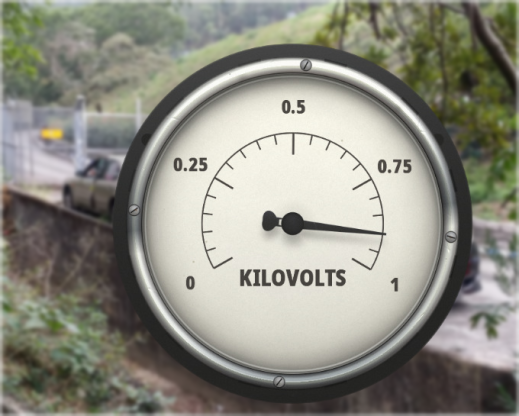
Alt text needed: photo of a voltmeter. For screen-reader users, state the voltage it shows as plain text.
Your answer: 0.9 kV
